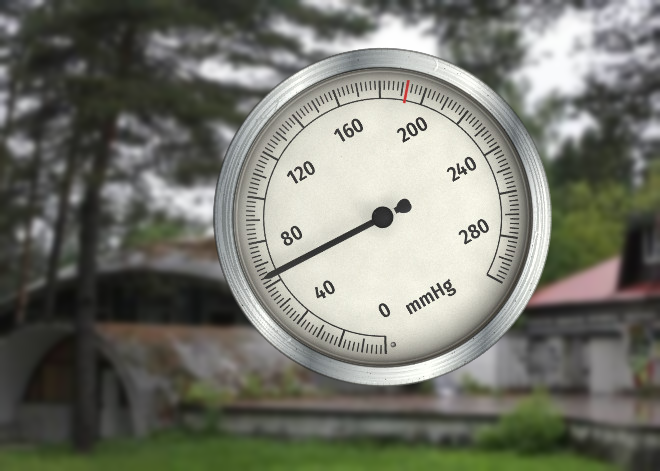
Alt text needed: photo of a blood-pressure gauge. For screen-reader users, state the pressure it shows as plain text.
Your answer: 64 mmHg
